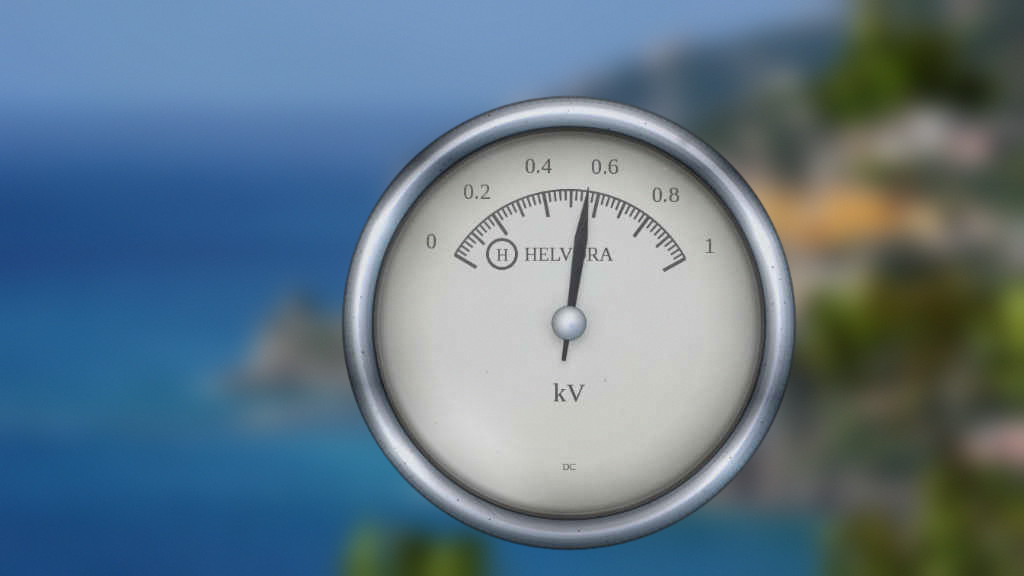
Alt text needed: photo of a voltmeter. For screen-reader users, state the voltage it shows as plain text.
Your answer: 0.56 kV
